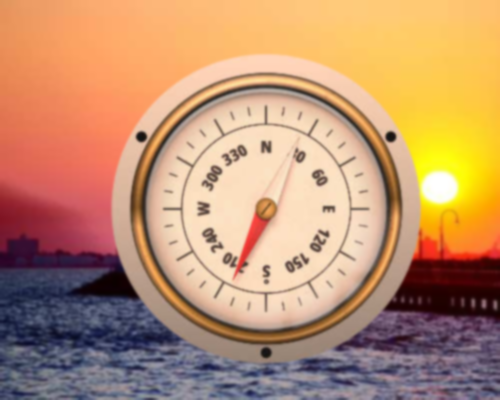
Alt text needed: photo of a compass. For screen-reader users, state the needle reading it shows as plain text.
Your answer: 205 °
